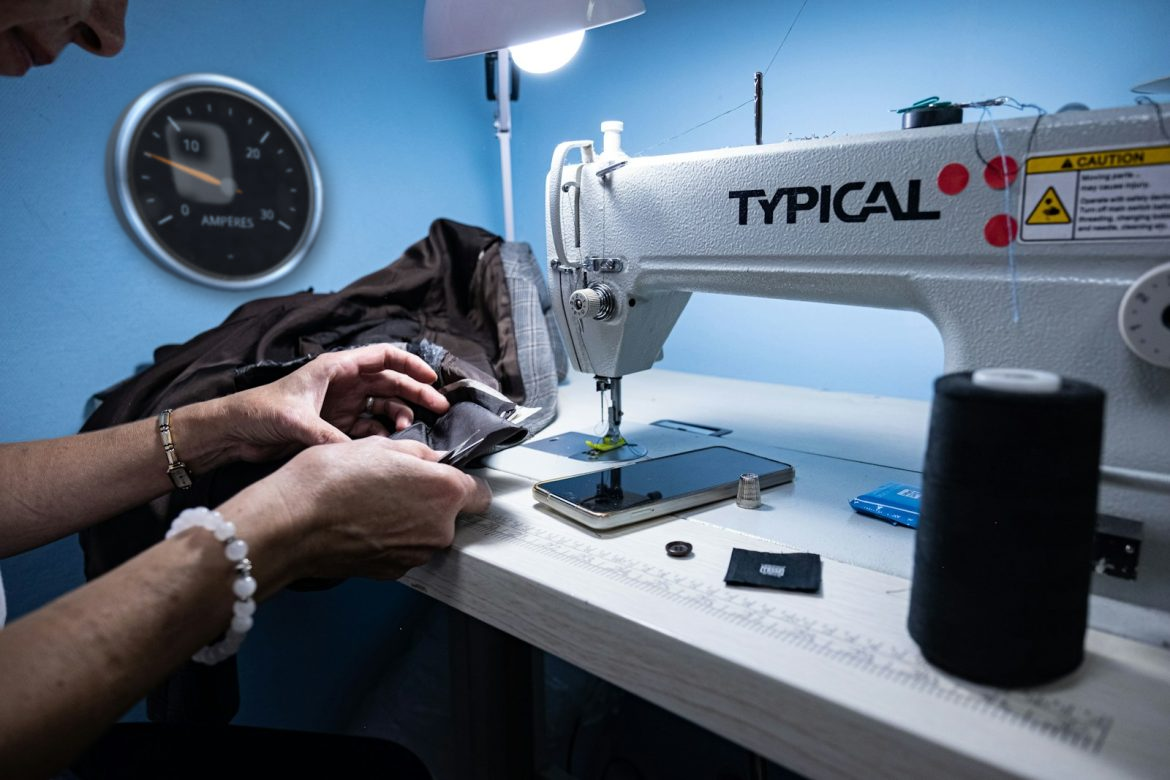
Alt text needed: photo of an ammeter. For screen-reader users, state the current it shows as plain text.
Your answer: 6 A
